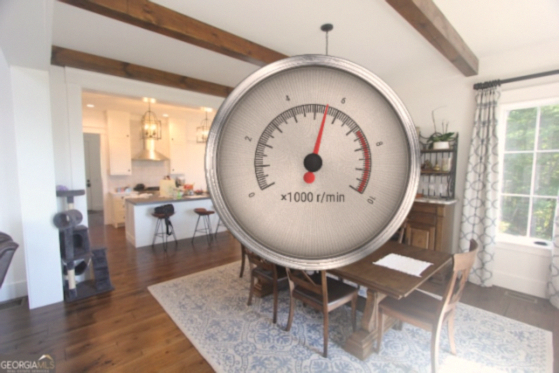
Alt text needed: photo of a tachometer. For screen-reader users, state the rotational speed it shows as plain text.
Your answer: 5500 rpm
